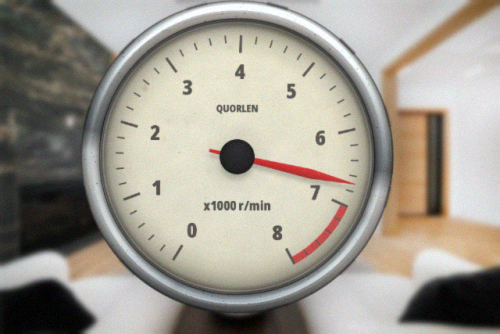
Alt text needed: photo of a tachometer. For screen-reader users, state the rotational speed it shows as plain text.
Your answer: 6700 rpm
